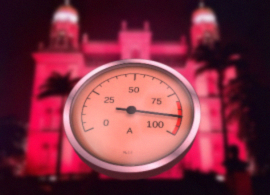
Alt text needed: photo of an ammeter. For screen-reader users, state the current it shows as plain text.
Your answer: 90 A
